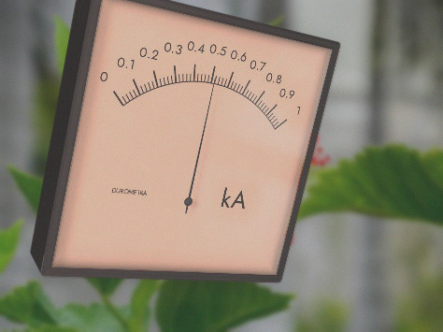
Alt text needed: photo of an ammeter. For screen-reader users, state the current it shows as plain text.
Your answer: 0.5 kA
